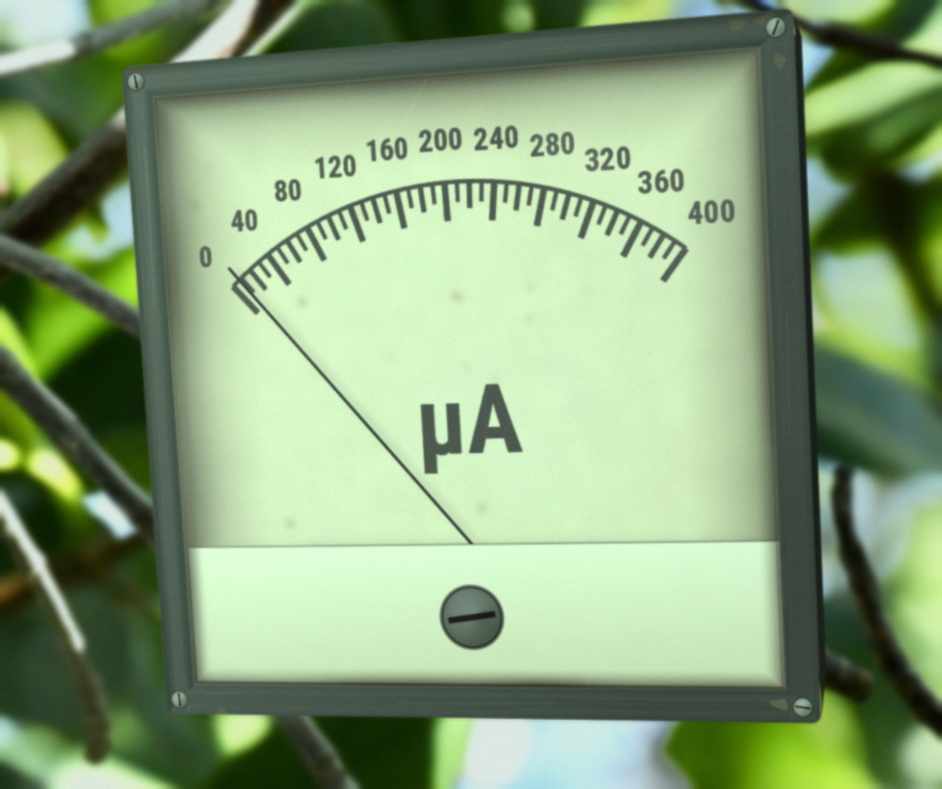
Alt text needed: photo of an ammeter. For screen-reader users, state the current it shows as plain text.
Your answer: 10 µA
